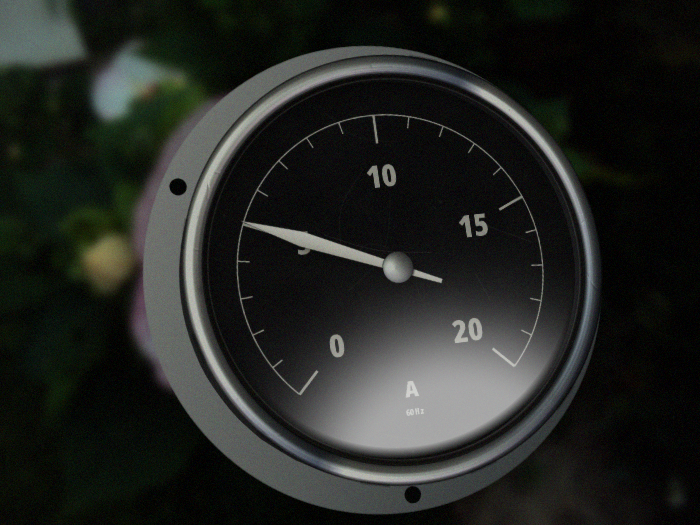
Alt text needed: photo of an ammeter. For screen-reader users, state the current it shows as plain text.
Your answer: 5 A
